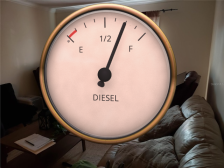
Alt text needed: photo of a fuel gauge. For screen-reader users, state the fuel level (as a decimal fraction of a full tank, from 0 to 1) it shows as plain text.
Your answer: 0.75
